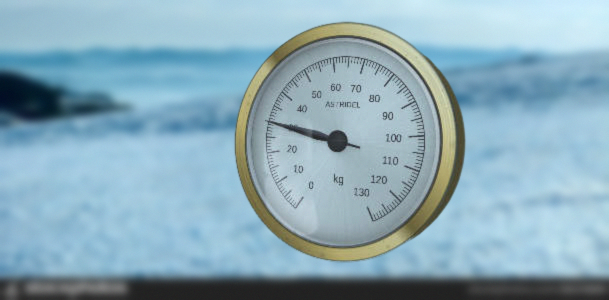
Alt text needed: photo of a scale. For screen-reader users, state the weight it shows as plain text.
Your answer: 30 kg
